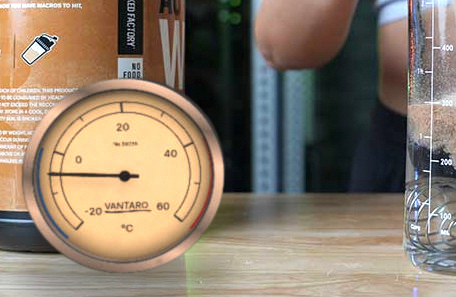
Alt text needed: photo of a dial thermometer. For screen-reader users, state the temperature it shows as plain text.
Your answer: -5 °C
